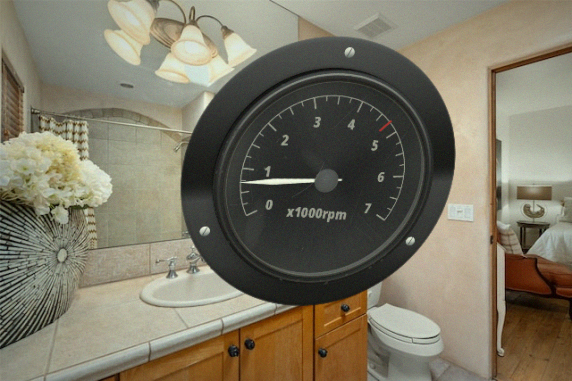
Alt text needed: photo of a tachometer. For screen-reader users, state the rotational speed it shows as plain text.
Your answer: 750 rpm
